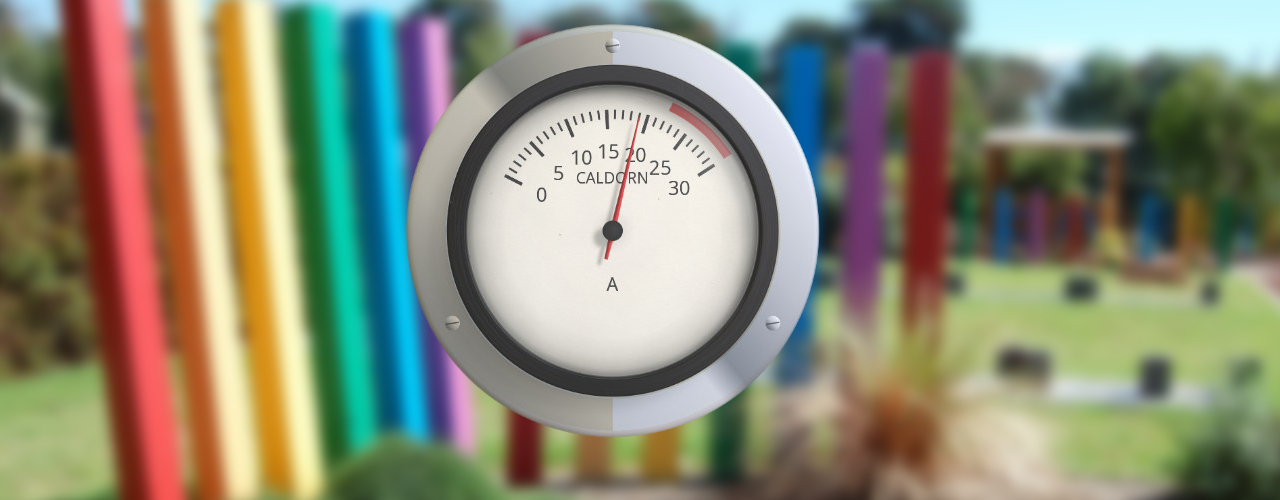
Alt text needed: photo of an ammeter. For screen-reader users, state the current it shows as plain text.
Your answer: 19 A
